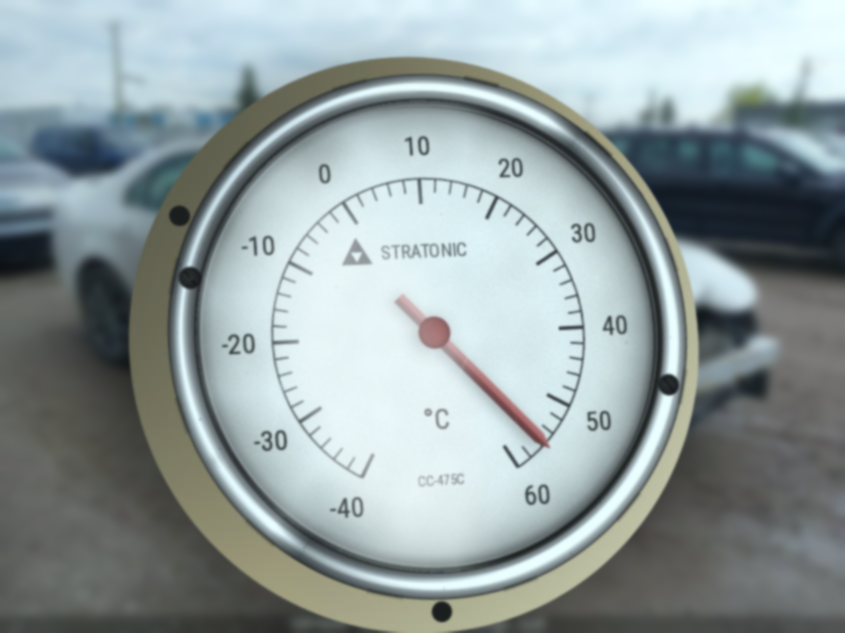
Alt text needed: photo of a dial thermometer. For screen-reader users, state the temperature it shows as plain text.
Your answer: 56 °C
